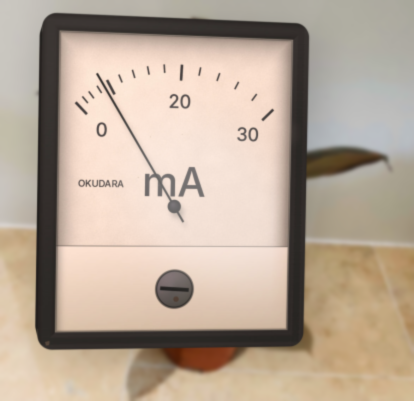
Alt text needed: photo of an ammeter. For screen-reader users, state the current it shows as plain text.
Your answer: 9 mA
